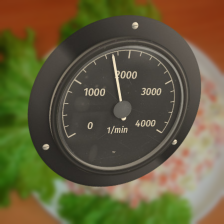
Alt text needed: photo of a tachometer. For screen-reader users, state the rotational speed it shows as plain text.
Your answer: 1700 rpm
